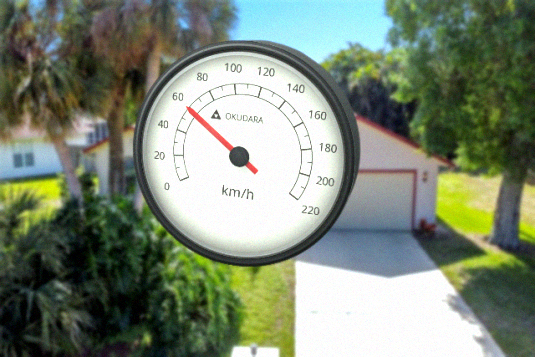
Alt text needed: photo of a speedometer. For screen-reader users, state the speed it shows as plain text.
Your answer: 60 km/h
